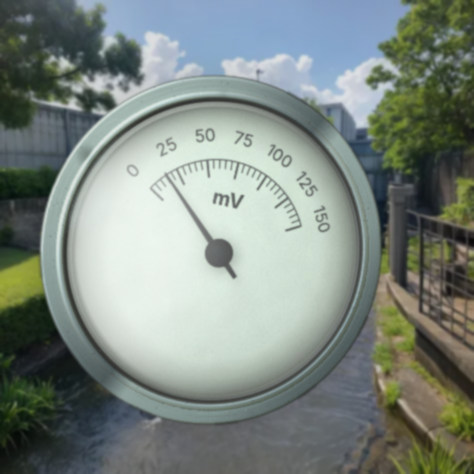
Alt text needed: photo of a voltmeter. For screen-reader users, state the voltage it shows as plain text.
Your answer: 15 mV
